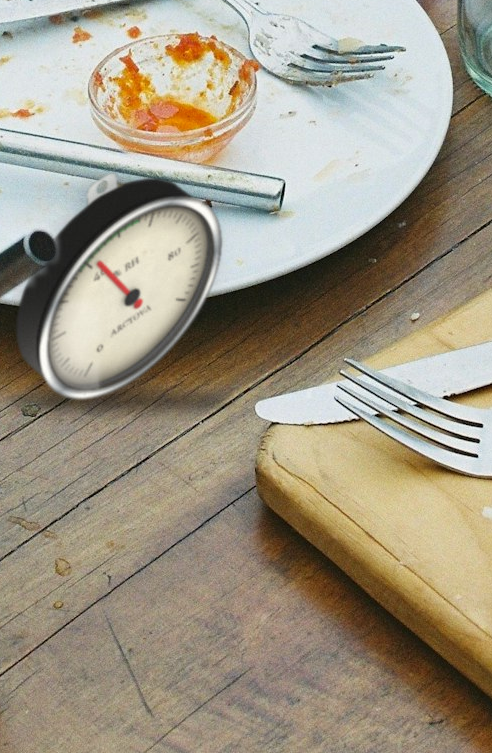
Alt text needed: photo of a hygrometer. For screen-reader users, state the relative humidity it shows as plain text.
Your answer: 42 %
